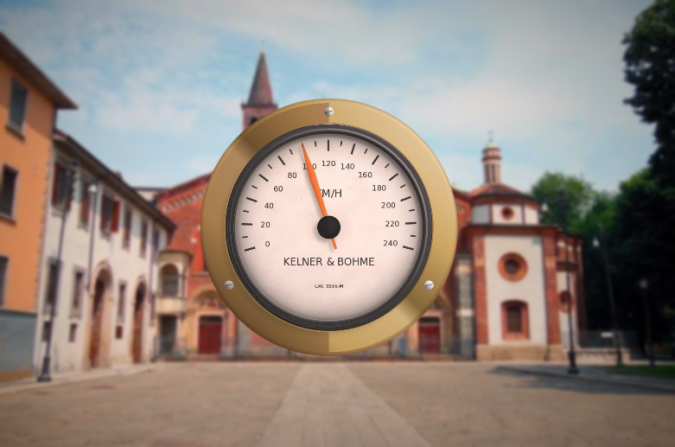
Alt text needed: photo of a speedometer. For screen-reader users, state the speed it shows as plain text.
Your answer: 100 km/h
